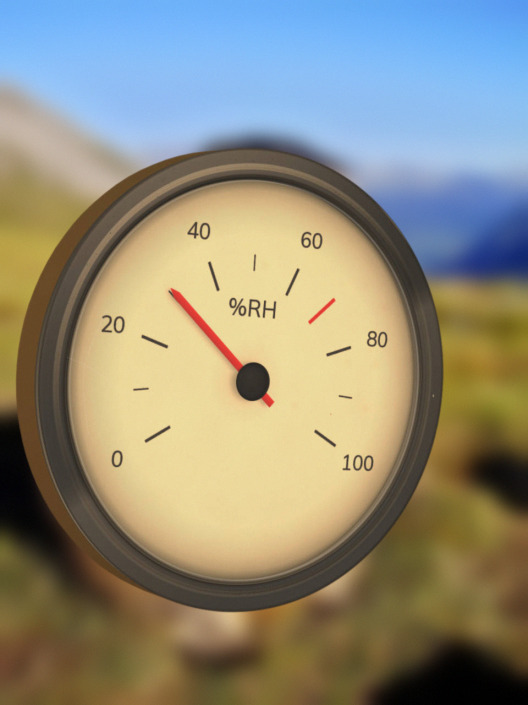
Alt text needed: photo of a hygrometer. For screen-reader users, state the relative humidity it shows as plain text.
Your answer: 30 %
